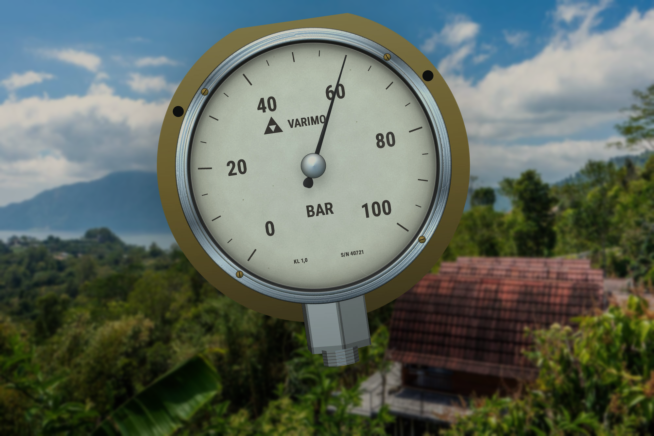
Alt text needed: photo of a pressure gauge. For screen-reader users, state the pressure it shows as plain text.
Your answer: 60 bar
